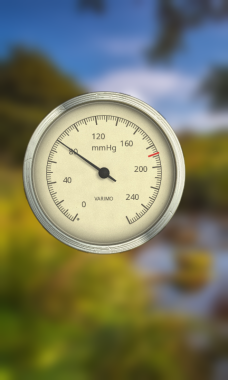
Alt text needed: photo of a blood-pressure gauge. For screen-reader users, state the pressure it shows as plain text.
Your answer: 80 mmHg
